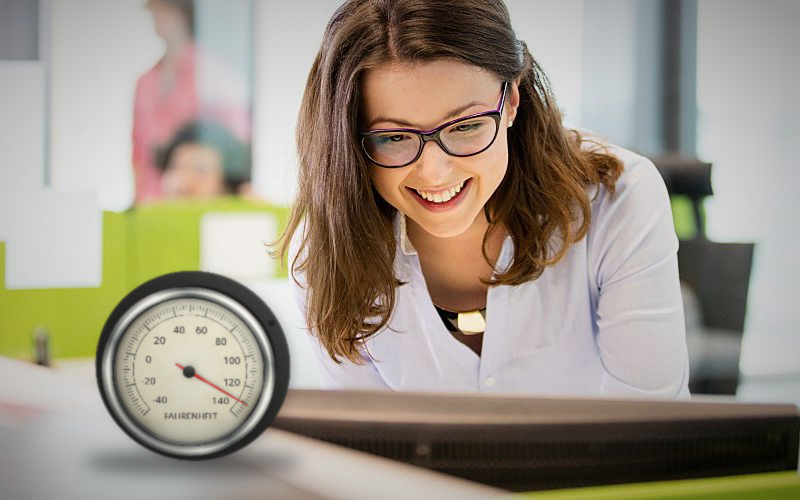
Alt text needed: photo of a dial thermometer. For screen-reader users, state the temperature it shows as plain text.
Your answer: 130 °F
